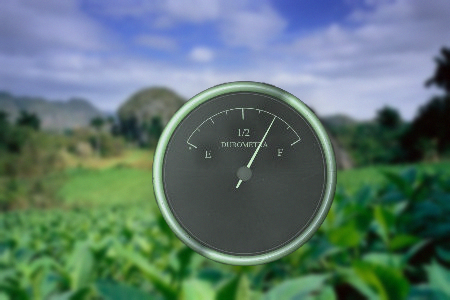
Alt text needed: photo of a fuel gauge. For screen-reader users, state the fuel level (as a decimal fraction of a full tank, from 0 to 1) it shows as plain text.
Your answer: 0.75
